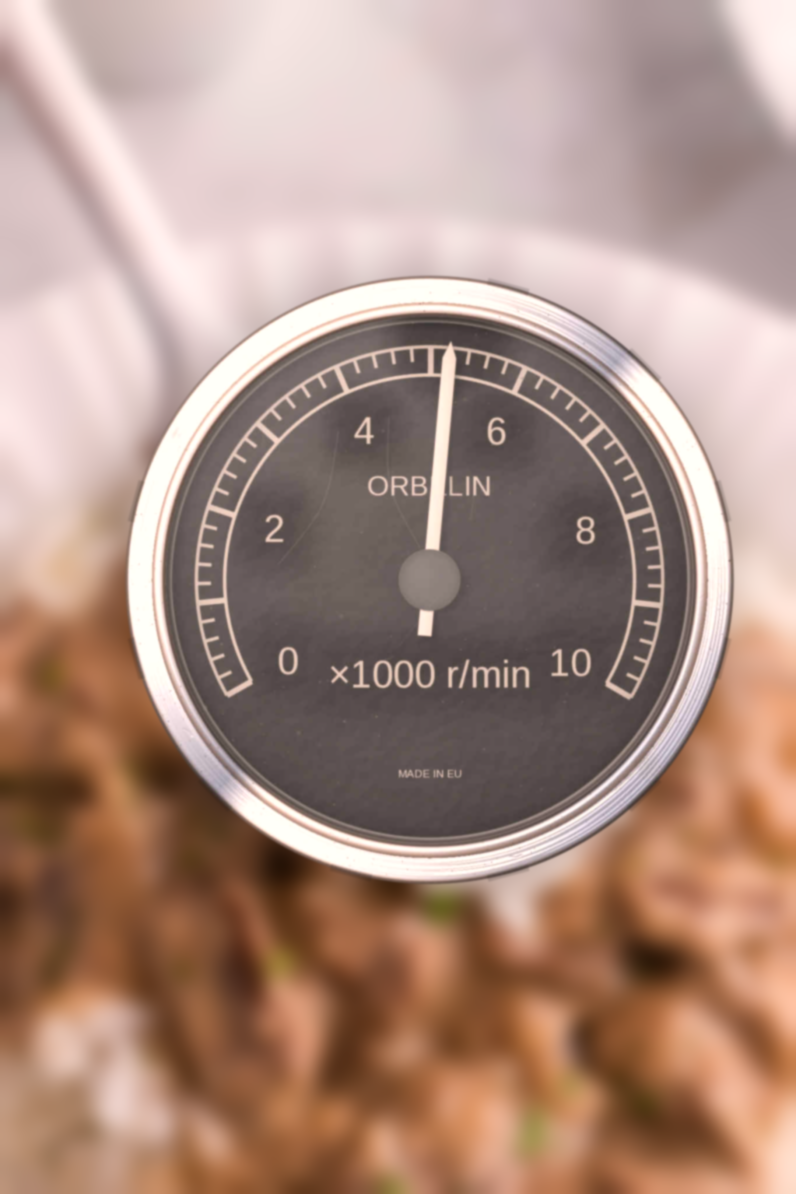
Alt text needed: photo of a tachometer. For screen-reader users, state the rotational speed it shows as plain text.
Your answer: 5200 rpm
